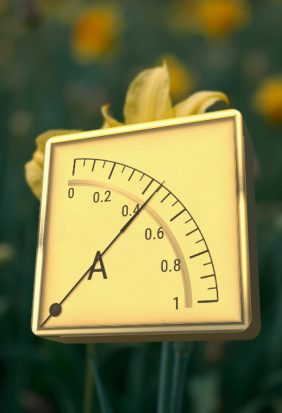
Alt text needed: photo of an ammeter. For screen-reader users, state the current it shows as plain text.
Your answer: 0.45 A
